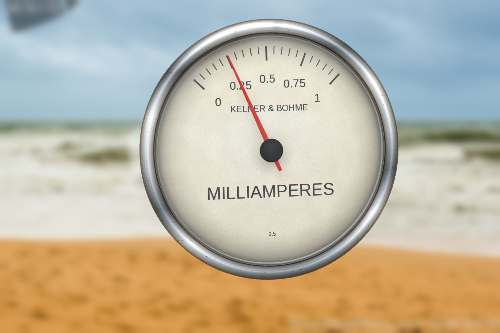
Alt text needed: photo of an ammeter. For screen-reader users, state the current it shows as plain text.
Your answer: 0.25 mA
